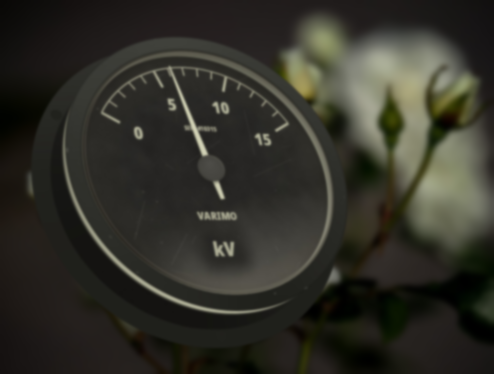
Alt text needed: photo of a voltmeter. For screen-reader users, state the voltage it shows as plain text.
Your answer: 6 kV
